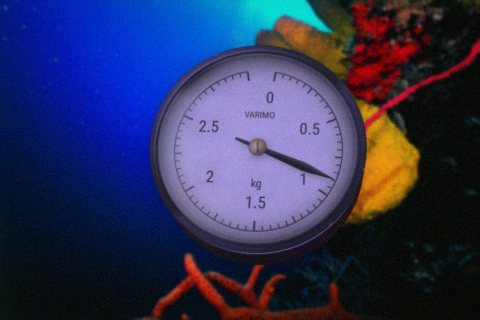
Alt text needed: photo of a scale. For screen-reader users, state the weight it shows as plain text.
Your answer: 0.9 kg
